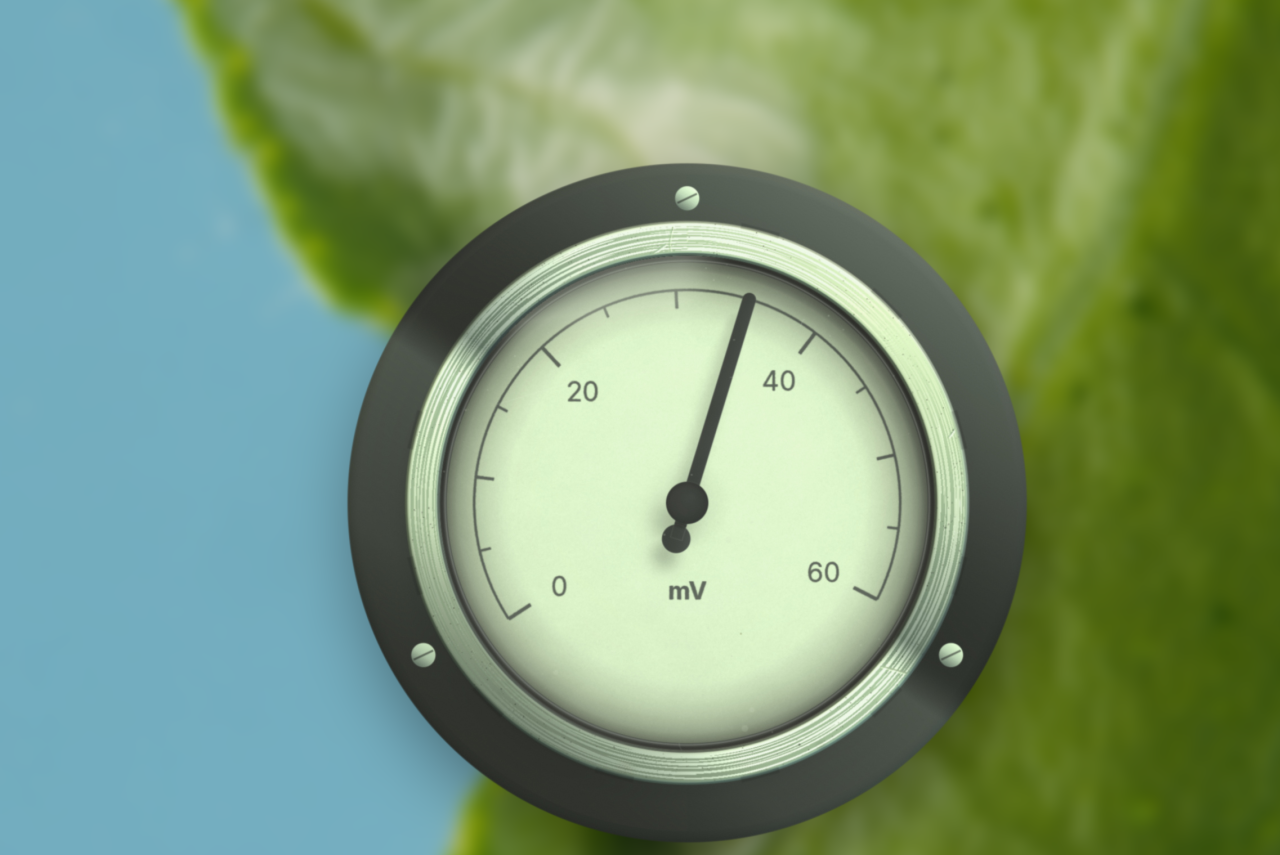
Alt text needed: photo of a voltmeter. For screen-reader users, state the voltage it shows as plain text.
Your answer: 35 mV
